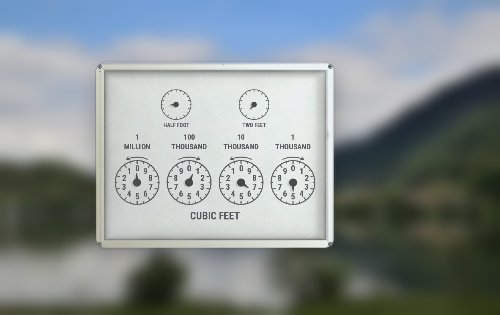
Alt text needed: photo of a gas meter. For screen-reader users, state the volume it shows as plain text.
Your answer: 6500 ft³
